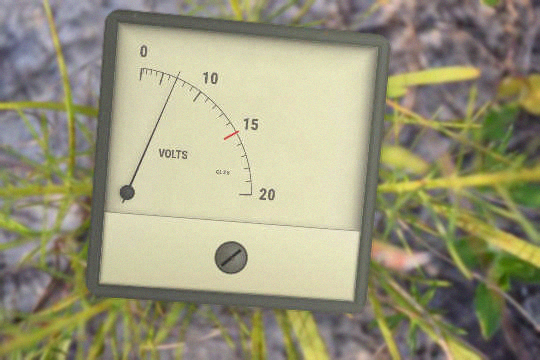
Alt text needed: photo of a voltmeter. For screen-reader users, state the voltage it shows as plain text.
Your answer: 7 V
